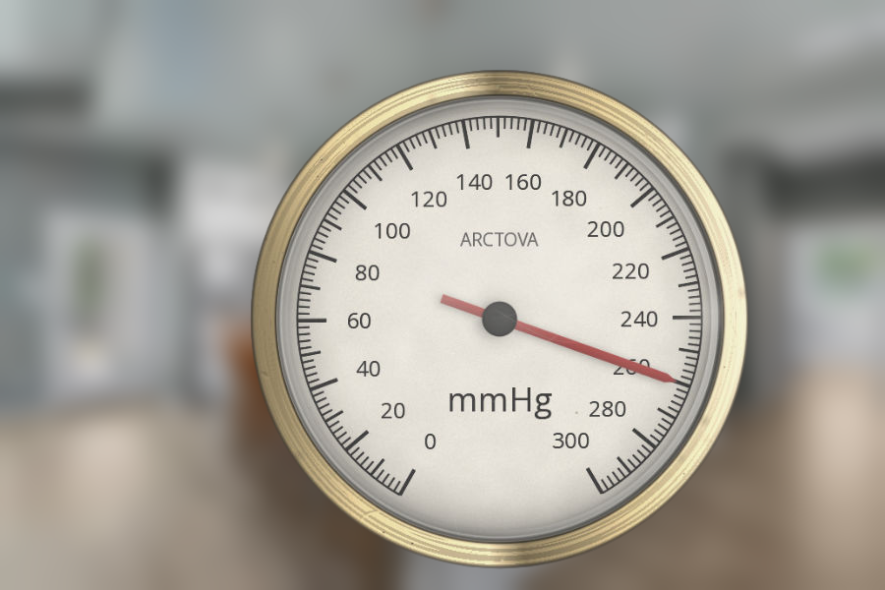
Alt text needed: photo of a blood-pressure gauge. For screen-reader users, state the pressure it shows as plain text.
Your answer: 260 mmHg
